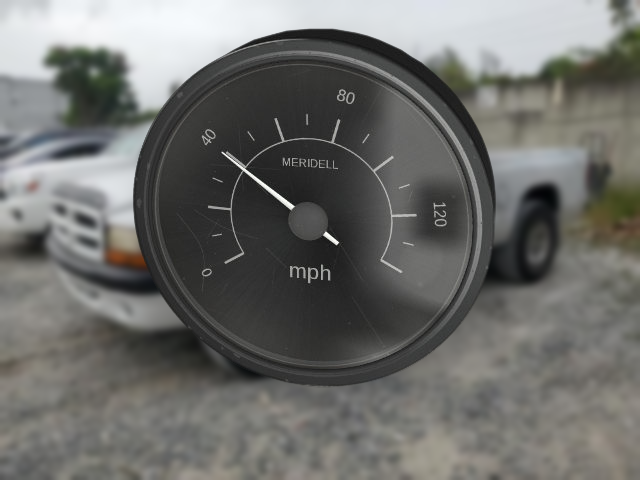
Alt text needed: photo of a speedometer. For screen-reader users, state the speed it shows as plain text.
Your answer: 40 mph
